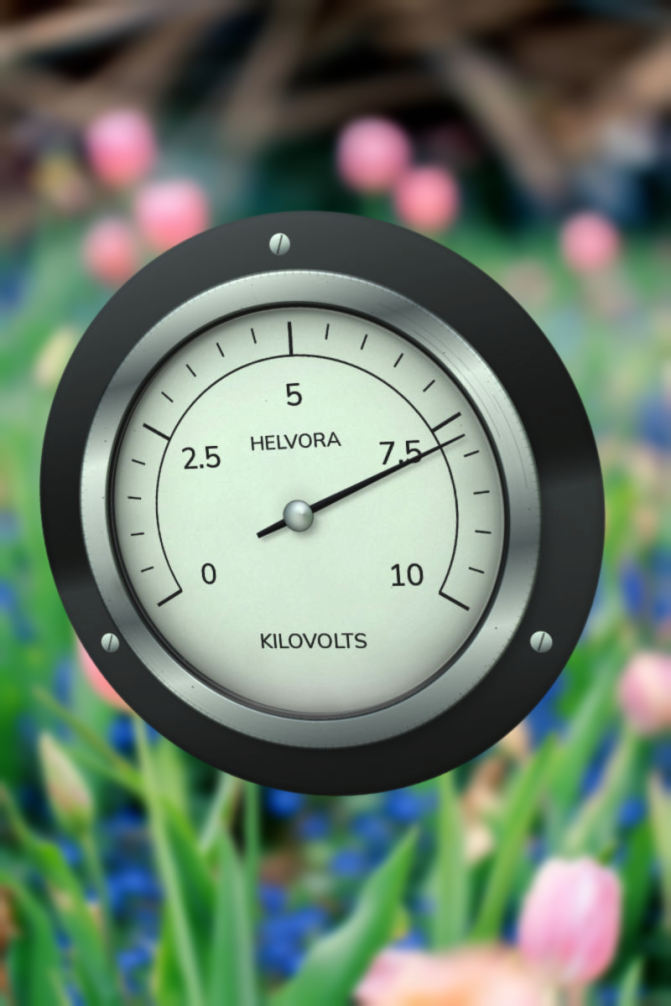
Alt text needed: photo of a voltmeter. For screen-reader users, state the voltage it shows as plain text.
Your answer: 7.75 kV
